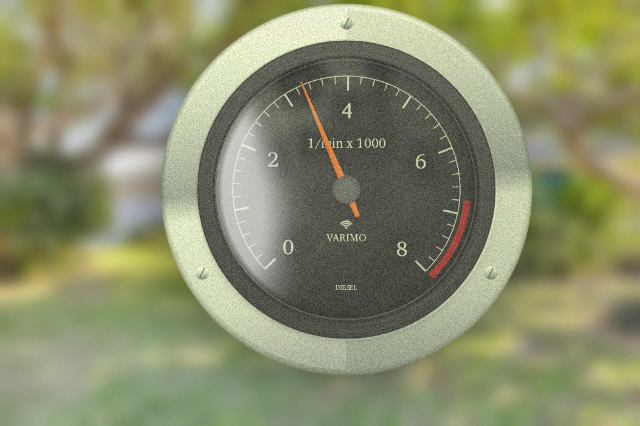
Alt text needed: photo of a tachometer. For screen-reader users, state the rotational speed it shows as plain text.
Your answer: 3300 rpm
